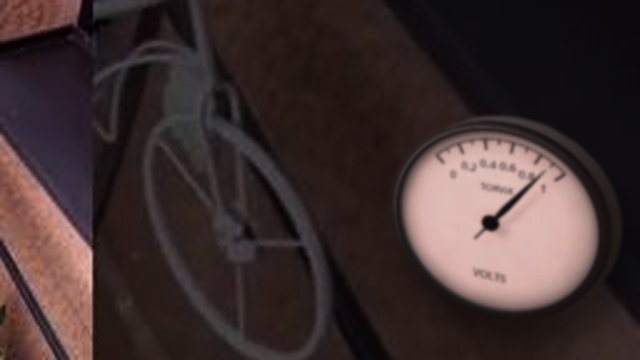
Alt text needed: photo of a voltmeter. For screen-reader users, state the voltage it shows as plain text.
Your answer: 0.9 V
